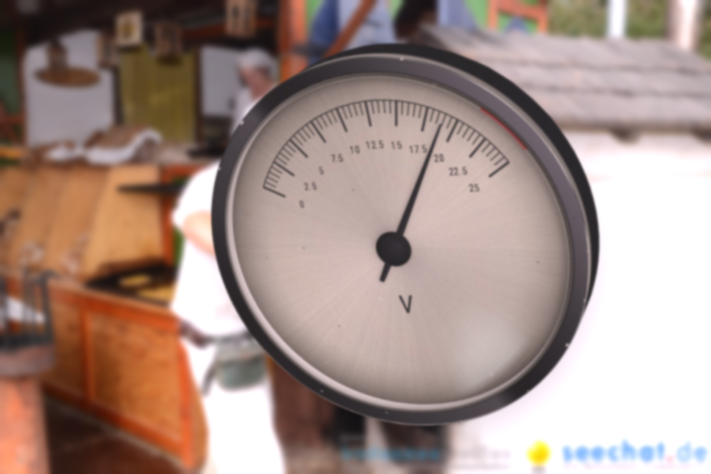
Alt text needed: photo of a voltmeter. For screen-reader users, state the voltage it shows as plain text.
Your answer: 19 V
